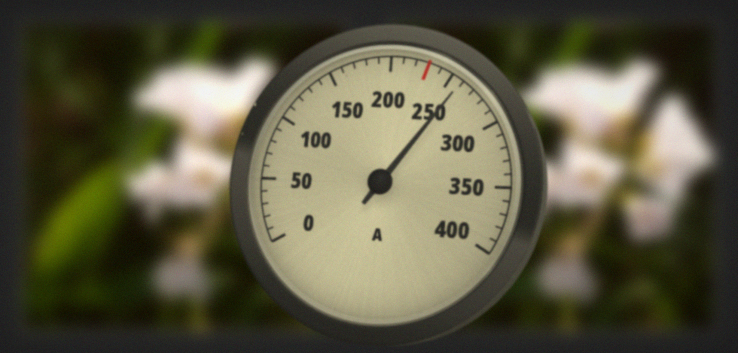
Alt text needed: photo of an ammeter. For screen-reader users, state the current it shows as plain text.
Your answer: 260 A
